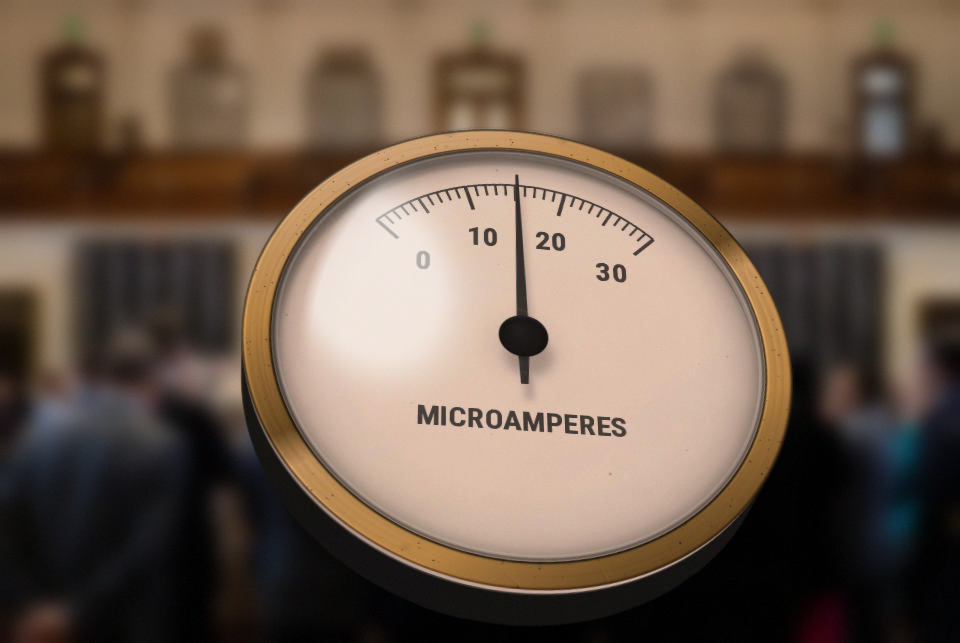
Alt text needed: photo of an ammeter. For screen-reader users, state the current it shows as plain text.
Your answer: 15 µA
